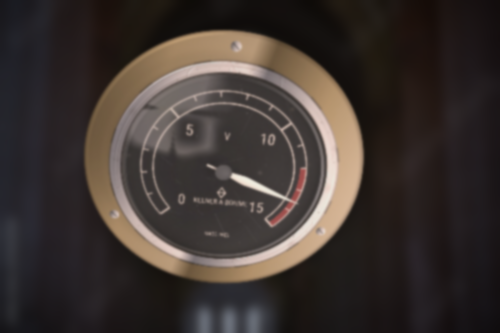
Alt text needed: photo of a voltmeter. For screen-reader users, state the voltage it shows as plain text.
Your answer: 13.5 V
